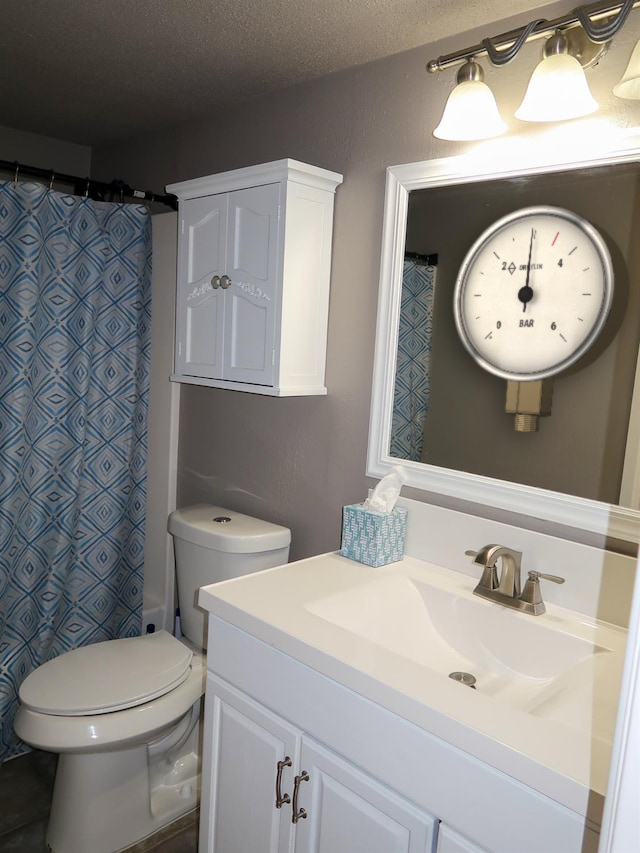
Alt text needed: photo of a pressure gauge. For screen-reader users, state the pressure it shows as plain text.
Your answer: 3 bar
